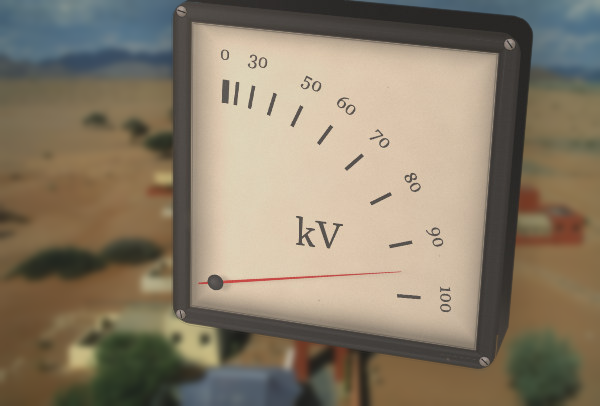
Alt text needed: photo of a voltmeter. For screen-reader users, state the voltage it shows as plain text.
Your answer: 95 kV
